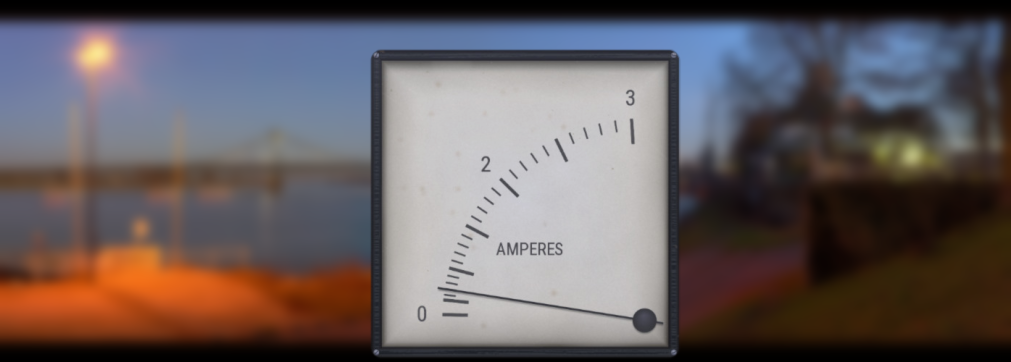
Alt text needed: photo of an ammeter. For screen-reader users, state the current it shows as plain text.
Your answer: 0.7 A
